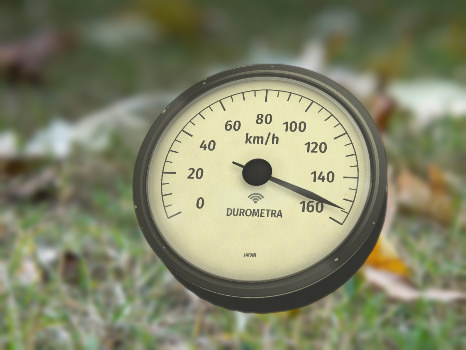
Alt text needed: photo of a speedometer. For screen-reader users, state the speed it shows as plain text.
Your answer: 155 km/h
